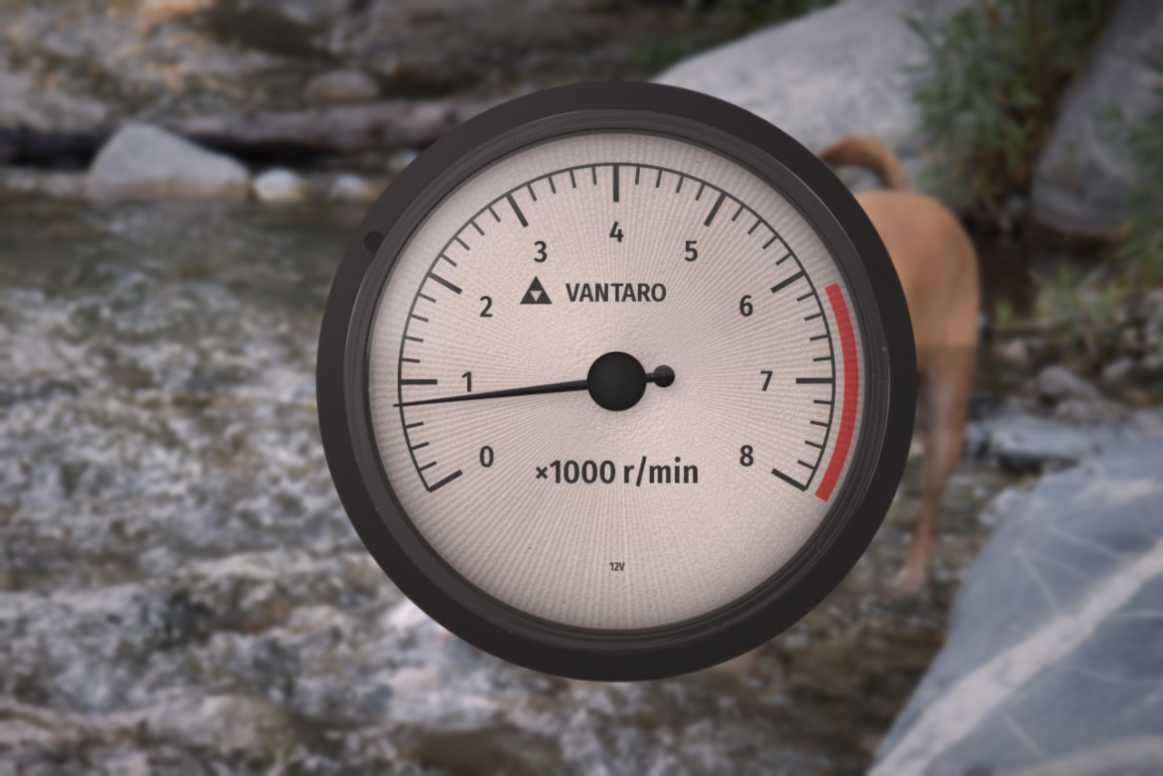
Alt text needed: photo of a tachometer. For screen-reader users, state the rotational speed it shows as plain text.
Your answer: 800 rpm
